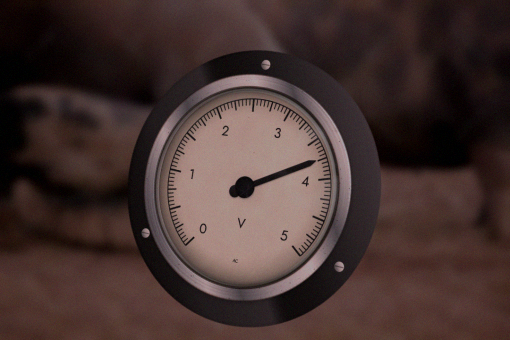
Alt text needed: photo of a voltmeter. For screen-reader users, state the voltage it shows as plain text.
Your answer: 3.75 V
